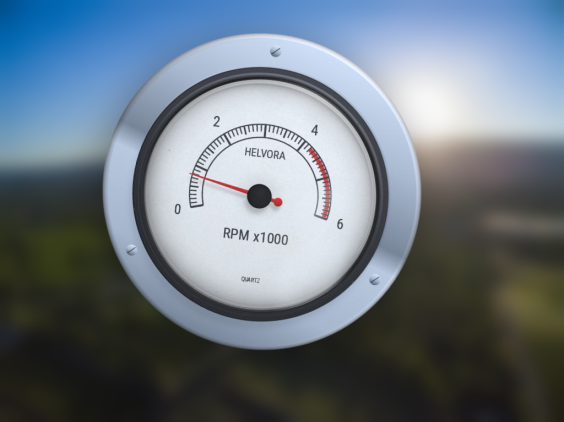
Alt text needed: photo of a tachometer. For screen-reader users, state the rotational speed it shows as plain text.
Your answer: 800 rpm
